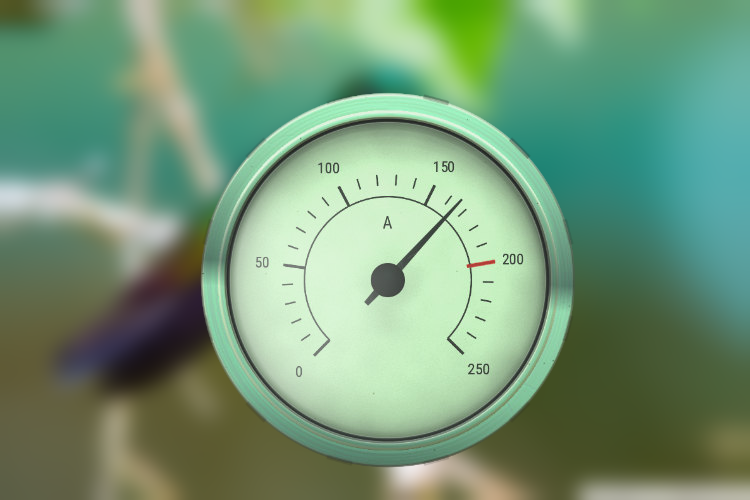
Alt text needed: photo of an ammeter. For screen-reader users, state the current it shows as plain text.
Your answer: 165 A
